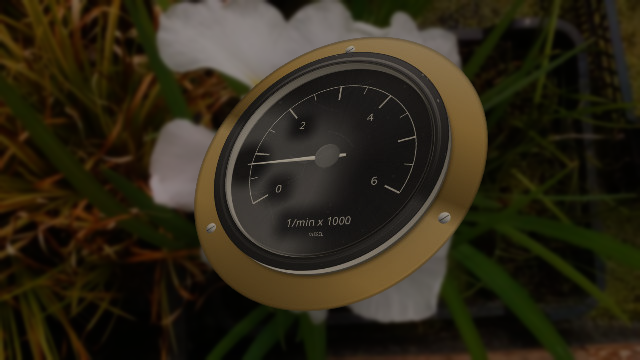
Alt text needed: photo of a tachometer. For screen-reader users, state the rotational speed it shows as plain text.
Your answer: 750 rpm
